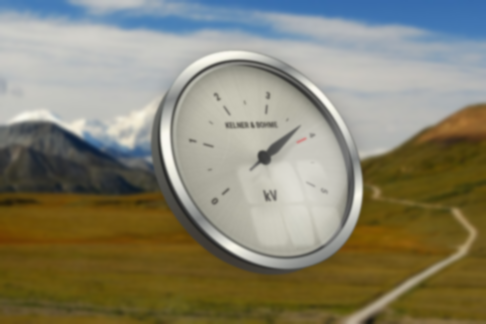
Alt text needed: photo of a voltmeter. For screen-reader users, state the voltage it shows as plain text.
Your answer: 3.75 kV
